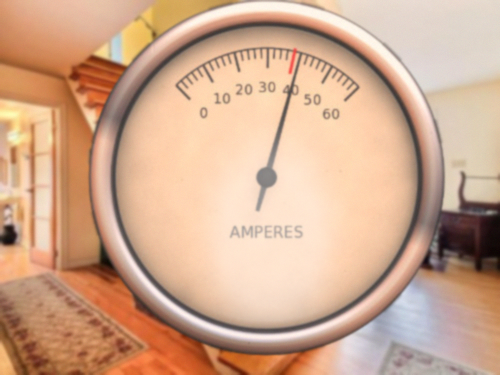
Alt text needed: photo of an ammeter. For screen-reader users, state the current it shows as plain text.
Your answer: 40 A
